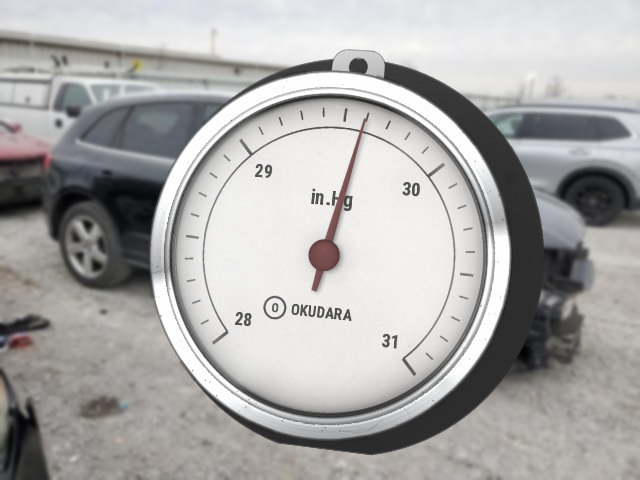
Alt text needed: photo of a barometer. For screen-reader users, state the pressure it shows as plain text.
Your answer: 29.6 inHg
